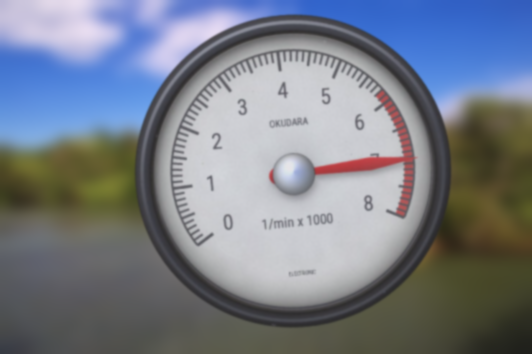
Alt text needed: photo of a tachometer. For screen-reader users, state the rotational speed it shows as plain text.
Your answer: 7000 rpm
